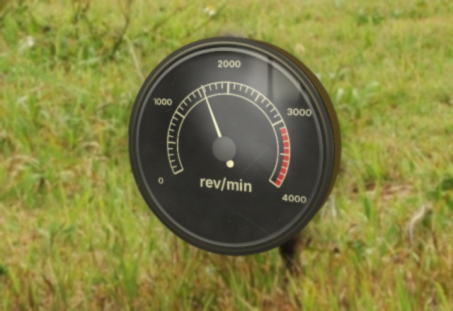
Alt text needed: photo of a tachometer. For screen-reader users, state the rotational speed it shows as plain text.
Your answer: 1600 rpm
